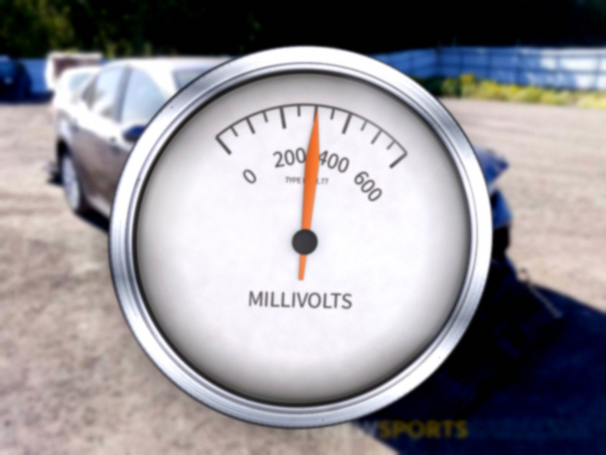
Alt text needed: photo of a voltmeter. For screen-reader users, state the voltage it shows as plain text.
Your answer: 300 mV
